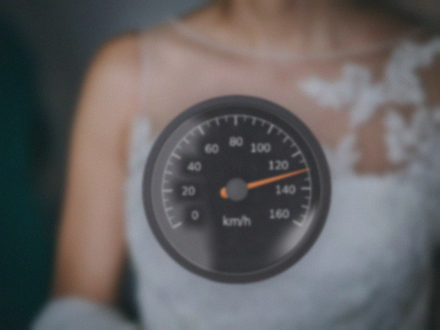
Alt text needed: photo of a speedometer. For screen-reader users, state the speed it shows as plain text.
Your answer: 130 km/h
